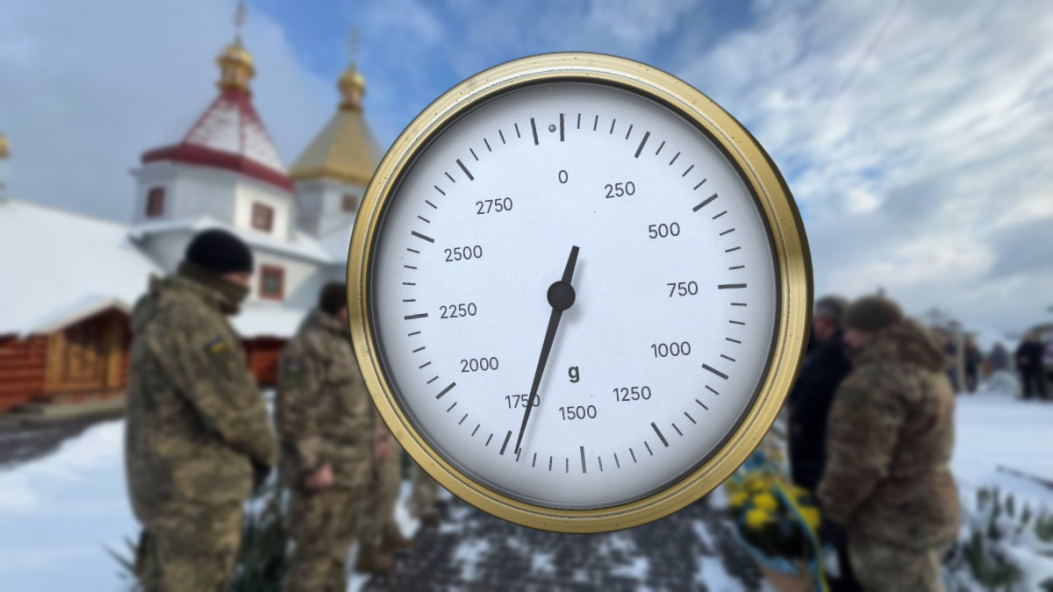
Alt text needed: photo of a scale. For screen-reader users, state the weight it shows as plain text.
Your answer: 1700 g
